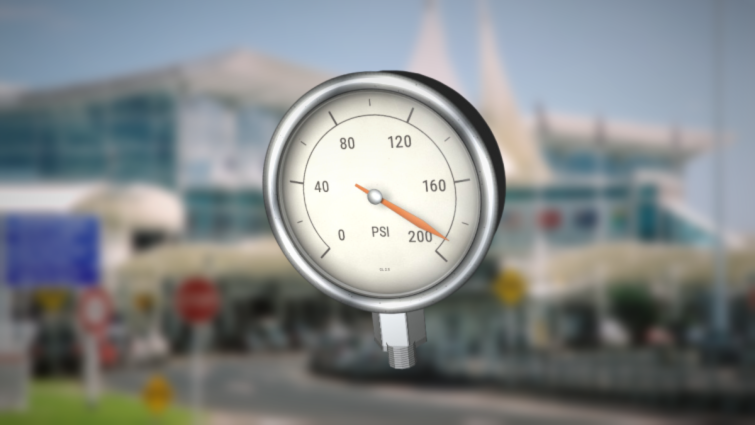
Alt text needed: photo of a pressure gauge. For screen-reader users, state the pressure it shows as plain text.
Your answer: 190 psi
